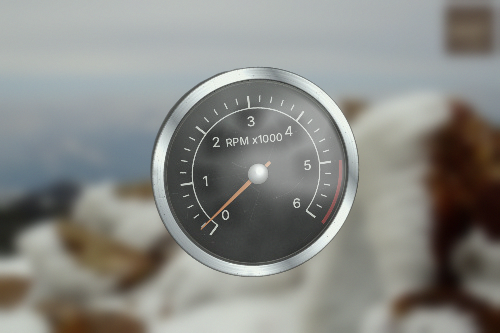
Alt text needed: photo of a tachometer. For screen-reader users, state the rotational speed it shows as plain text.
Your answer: 200 rpm
